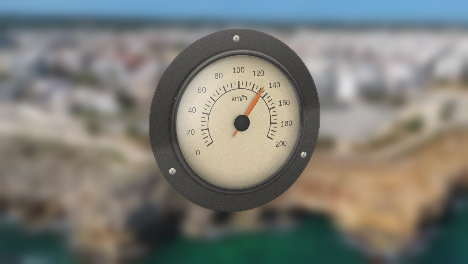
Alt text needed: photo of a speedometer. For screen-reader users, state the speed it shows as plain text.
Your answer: 130 km/h
